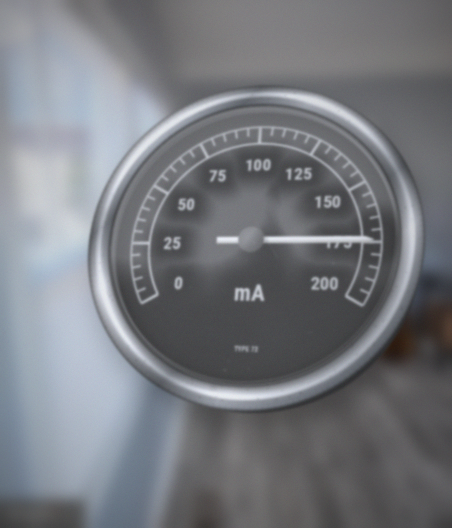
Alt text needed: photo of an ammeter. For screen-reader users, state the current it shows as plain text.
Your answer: 175 mA
